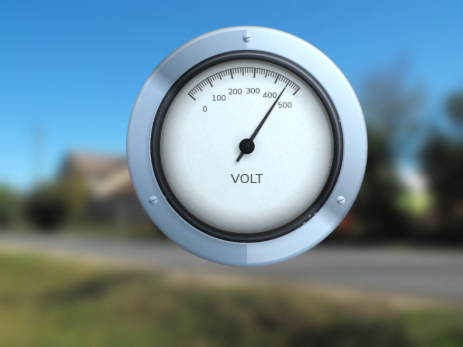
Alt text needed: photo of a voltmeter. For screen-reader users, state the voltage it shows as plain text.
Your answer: 450 V
